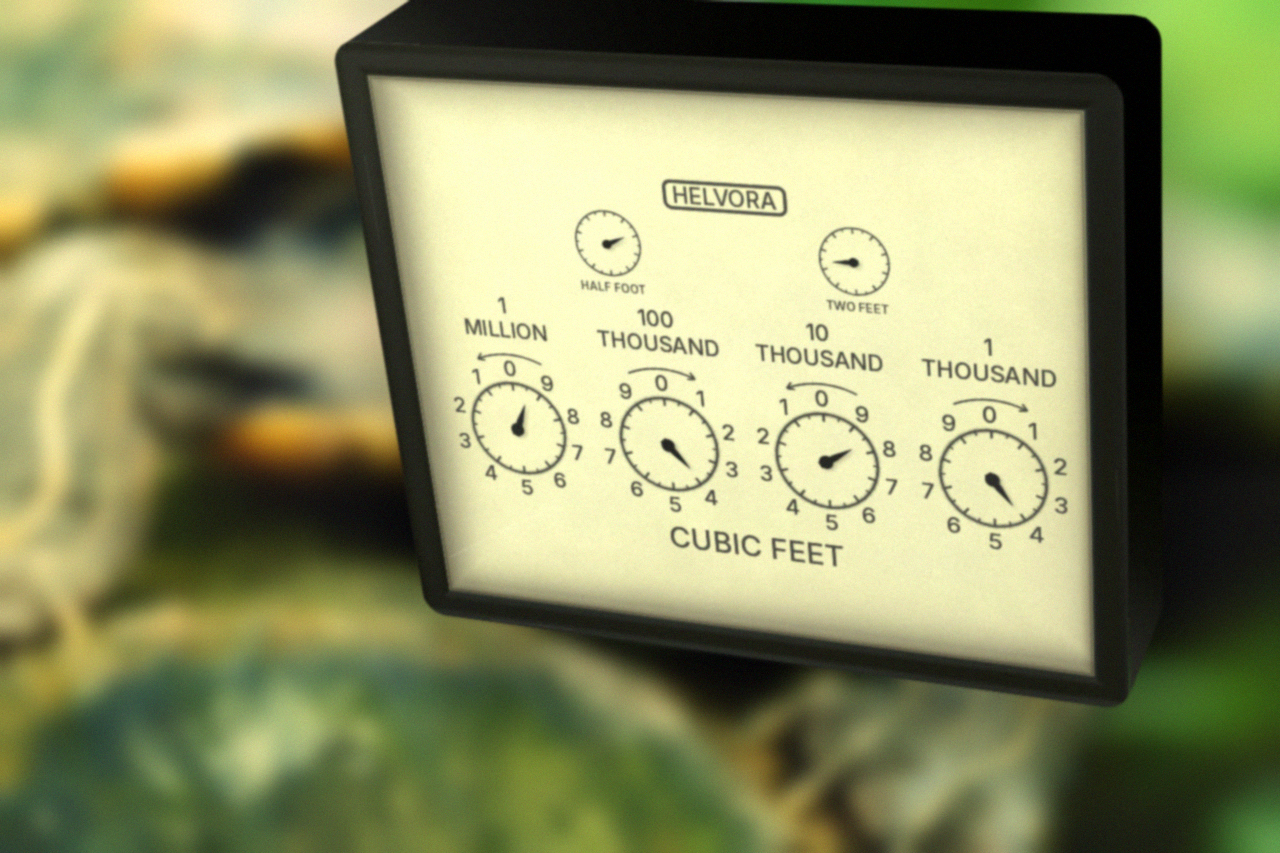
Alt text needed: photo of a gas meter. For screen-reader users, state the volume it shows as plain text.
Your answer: 938400 ft³
